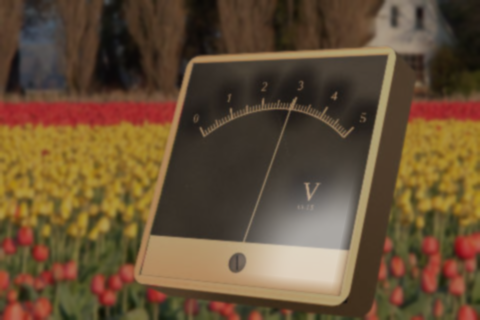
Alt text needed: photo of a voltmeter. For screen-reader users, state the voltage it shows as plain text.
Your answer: 3 V
